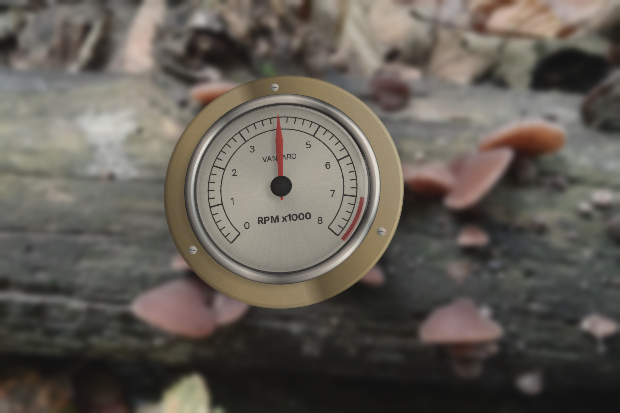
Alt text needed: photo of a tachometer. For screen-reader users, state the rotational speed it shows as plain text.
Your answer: 4000 rpm
